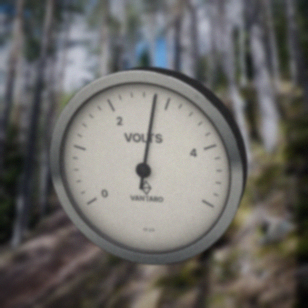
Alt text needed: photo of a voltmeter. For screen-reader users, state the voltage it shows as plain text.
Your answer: 2.8 V
